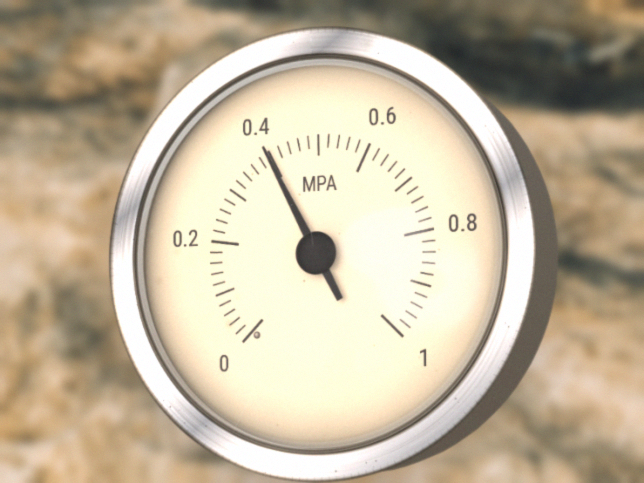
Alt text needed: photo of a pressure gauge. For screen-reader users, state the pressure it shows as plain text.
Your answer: 0.4 MPa
